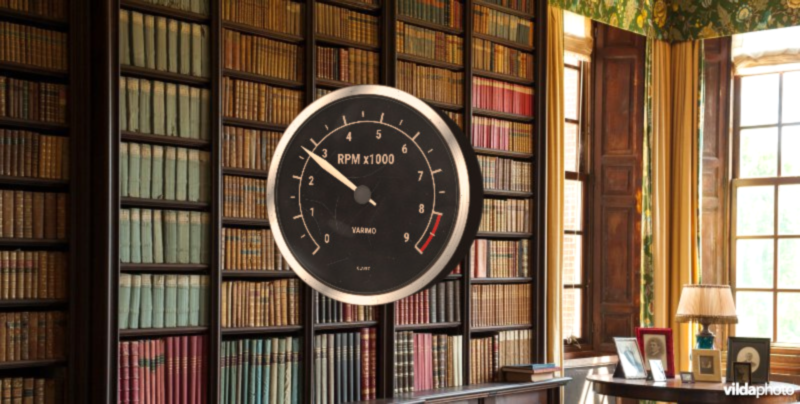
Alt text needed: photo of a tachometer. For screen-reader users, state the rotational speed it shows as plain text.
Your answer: 2750 rpm
